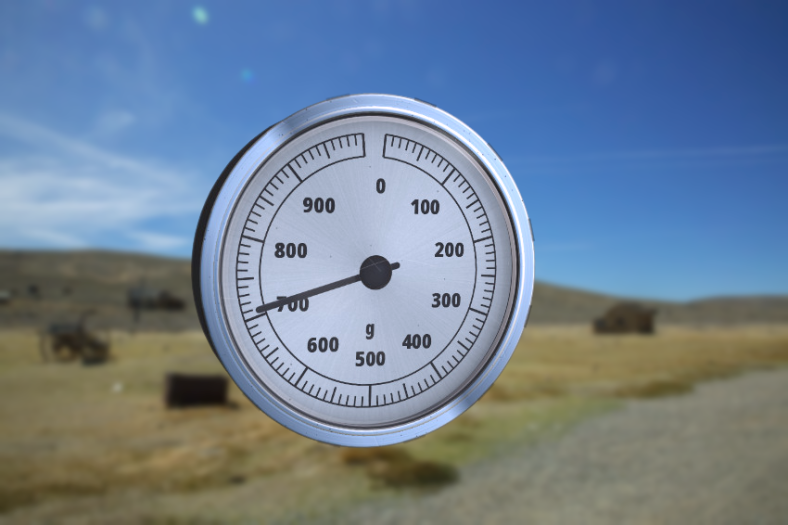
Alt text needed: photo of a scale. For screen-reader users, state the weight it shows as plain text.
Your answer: 710 g
